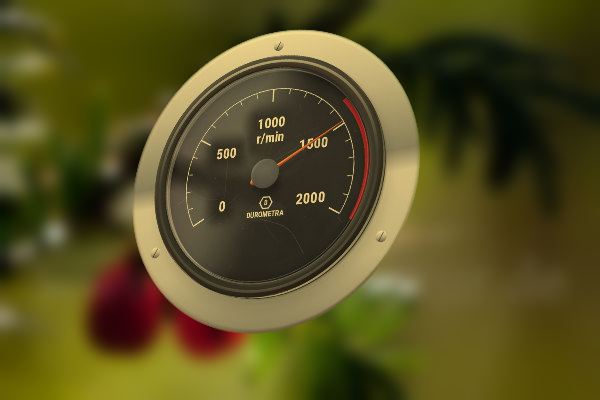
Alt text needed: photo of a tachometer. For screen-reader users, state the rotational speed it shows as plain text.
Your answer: 1500 rpm
